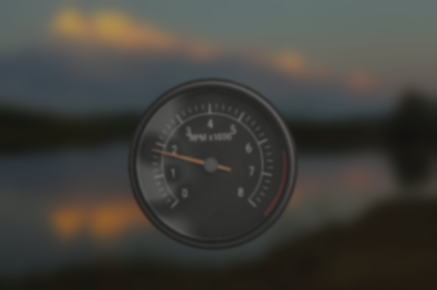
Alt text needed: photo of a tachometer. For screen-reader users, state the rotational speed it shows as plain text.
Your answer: 1800 rpm
